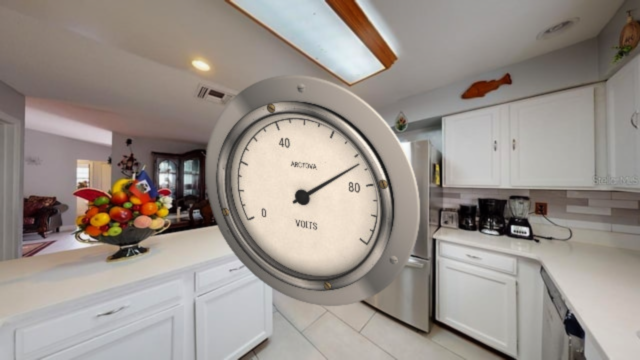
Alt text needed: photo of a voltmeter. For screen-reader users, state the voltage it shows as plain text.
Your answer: 72.5 V
